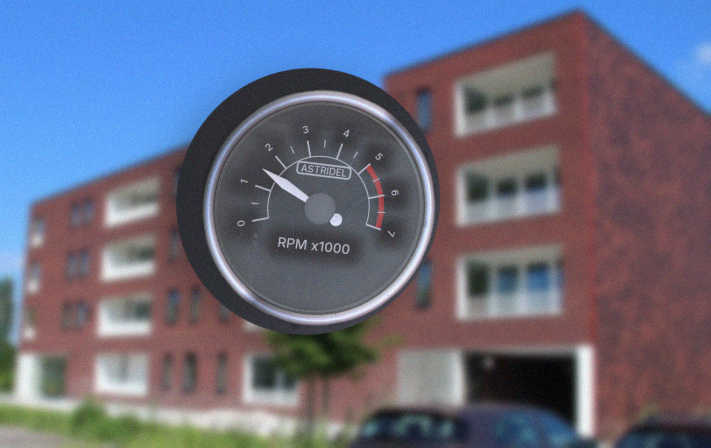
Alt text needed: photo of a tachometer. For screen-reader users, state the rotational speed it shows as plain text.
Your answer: 1500 rpm
